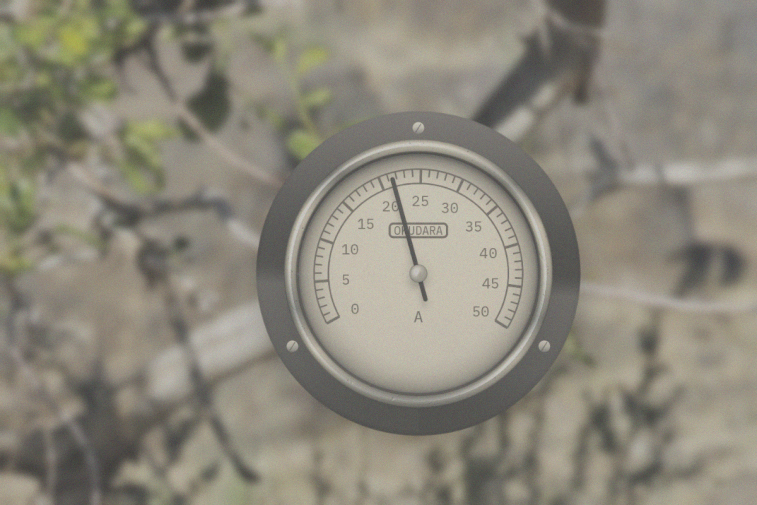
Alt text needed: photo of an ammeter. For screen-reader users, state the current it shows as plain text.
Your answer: 21.5 A
